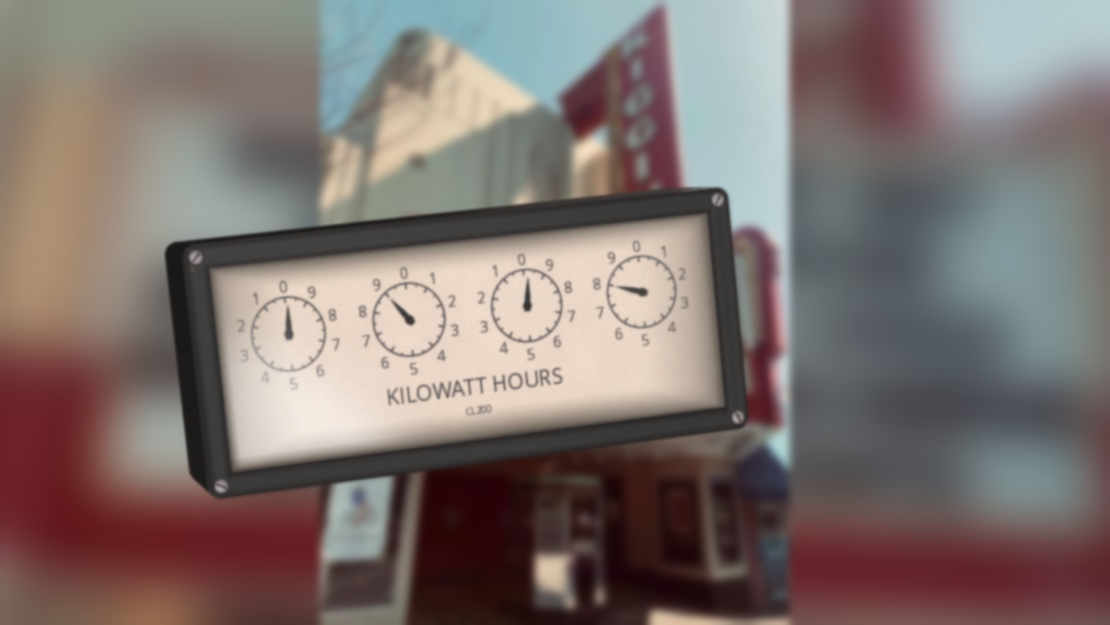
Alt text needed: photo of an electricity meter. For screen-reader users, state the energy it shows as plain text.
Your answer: 9898 kWh
